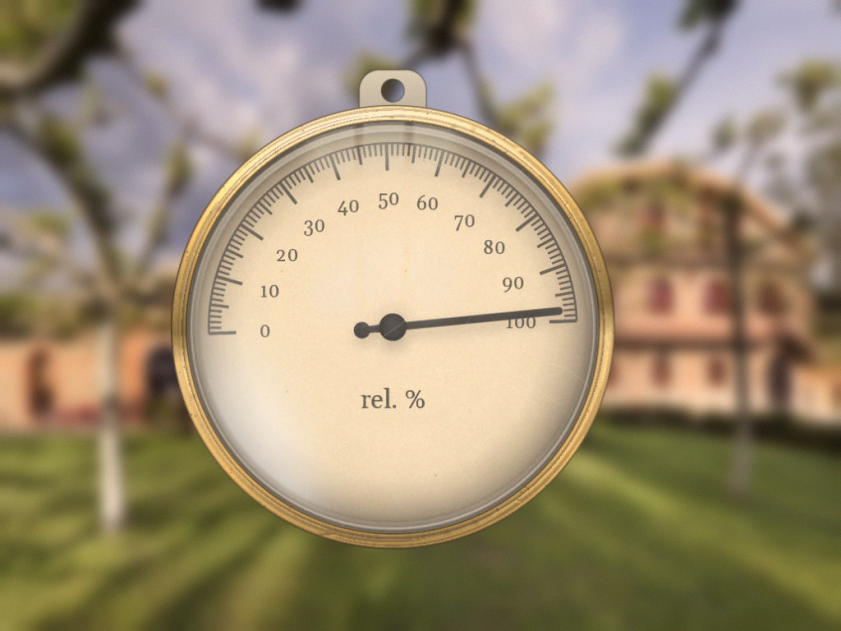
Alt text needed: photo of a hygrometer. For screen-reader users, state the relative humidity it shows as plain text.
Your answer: 98 %
